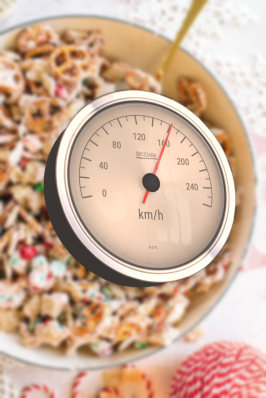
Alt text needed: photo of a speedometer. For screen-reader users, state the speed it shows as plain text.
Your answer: 160 km/h
